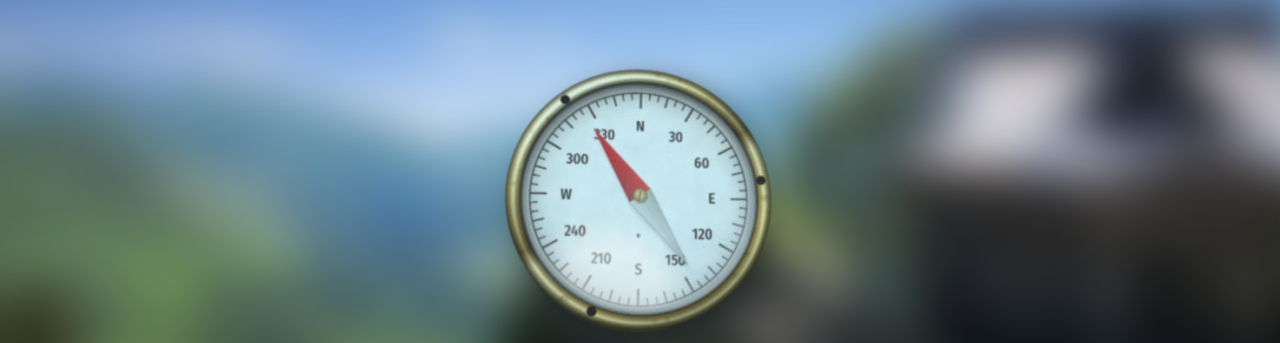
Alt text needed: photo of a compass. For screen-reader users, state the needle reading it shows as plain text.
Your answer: 325 °
